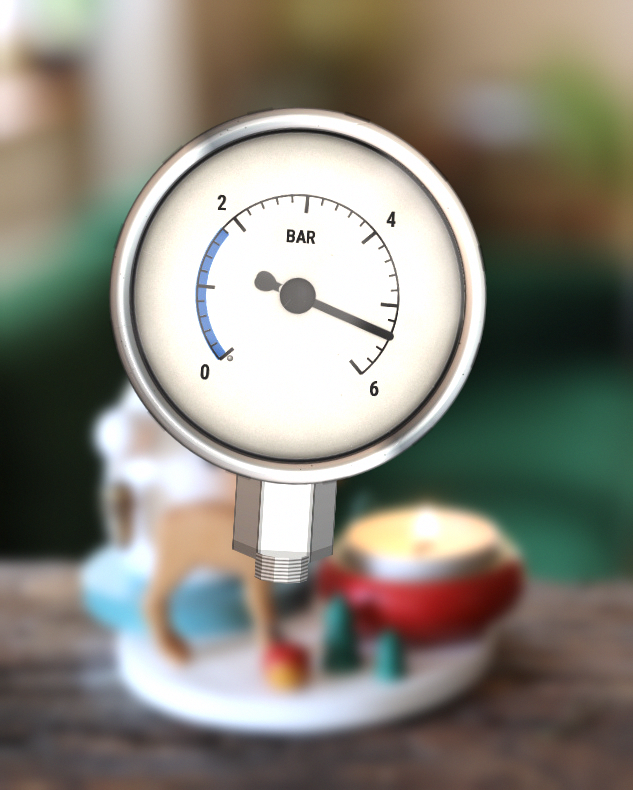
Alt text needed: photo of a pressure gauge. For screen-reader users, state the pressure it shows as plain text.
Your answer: 5.4 bar
